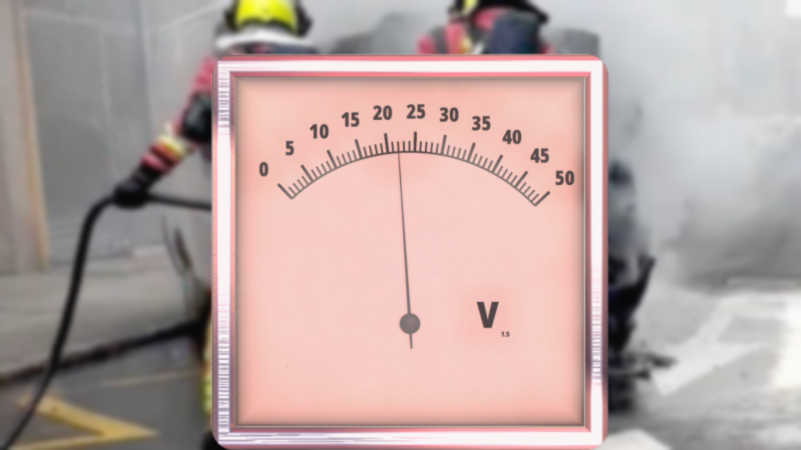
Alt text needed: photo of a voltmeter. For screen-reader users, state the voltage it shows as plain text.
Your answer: 22 V
